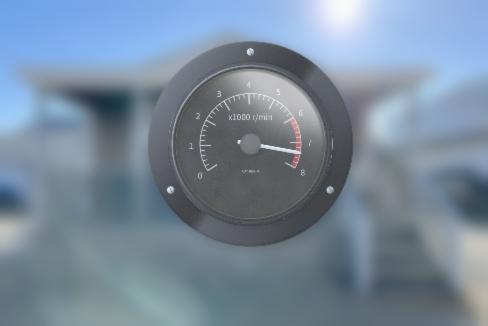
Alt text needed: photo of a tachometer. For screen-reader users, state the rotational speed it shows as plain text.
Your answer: 7400 rpm
